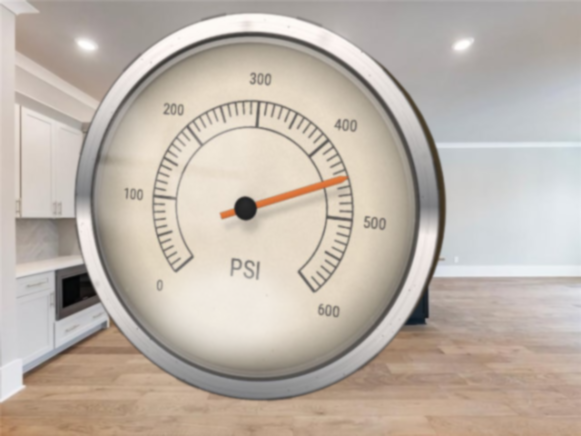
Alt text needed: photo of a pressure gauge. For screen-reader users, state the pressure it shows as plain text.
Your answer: 450 psi
